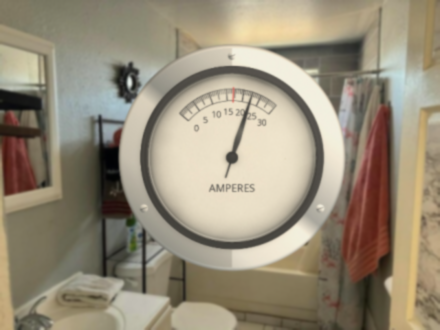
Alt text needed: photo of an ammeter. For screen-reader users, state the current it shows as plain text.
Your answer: 22.5 A
